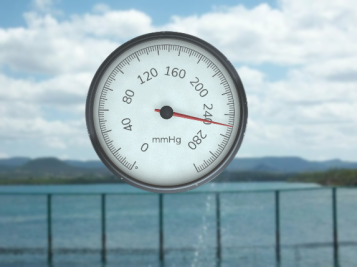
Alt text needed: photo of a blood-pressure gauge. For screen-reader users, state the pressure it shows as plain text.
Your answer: 250 mmHg
